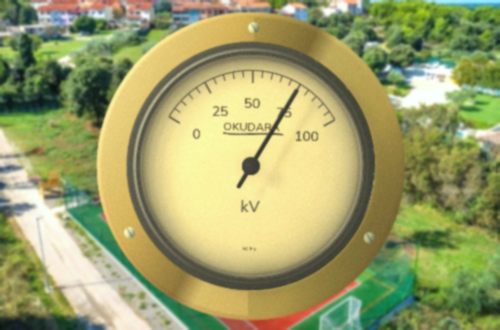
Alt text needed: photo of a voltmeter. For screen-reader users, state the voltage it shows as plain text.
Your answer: 75 kV
